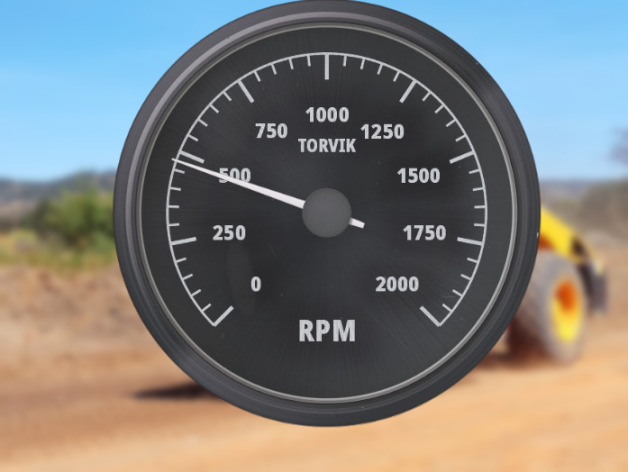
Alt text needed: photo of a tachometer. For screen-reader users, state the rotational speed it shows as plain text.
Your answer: 475 rpm
